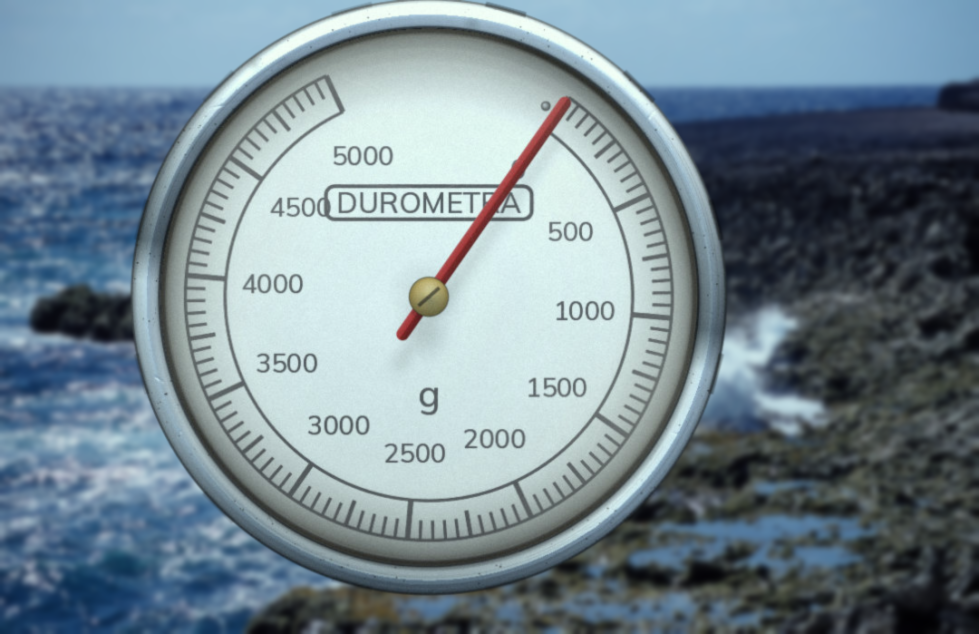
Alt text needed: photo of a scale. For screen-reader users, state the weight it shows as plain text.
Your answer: 0 g
